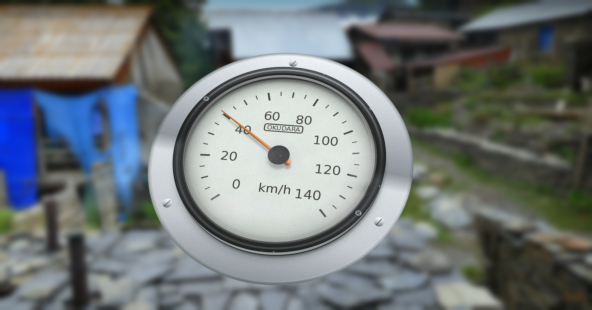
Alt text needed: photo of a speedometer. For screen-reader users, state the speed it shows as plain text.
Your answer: 40 km/h
